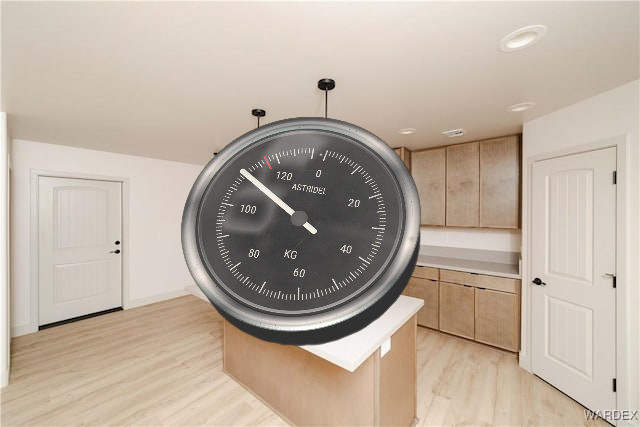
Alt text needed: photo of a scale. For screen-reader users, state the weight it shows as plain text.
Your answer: 110 kg
